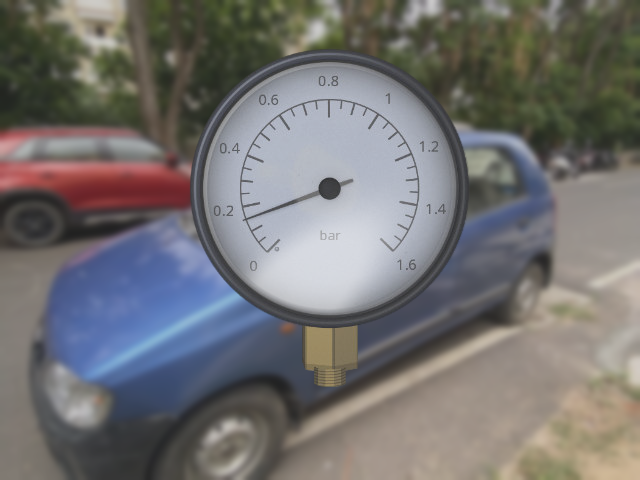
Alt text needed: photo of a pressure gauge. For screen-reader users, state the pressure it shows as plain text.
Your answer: 0.15 bar
